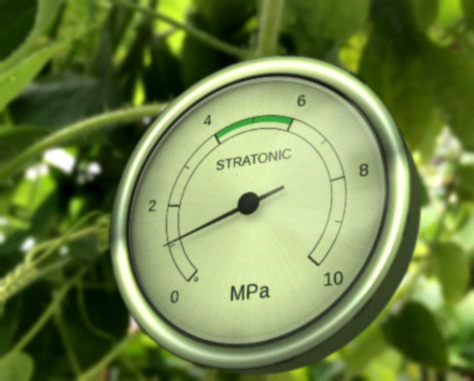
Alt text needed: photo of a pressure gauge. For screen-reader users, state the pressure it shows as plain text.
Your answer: 1 MPa
